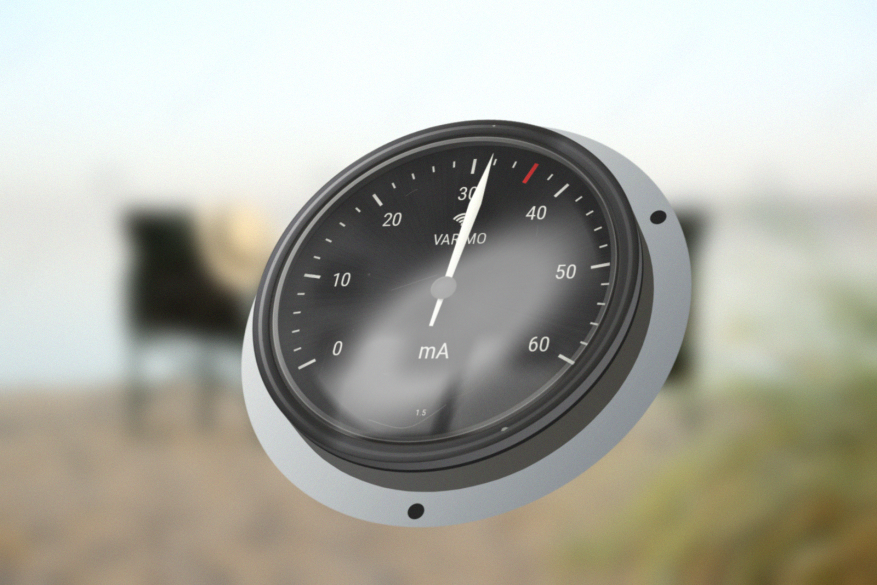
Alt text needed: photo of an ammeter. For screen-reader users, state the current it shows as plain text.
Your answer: 32 mA
